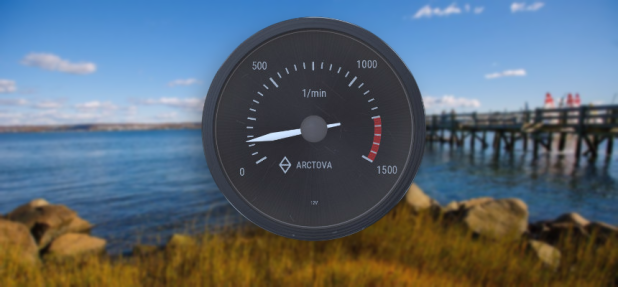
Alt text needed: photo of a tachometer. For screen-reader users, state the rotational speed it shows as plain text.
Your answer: 125 rpm
